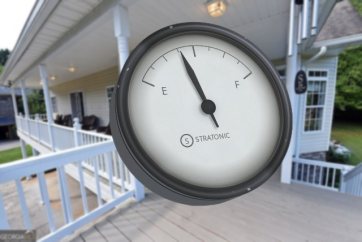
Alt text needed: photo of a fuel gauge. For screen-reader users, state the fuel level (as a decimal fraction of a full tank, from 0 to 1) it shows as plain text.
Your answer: 0.375
